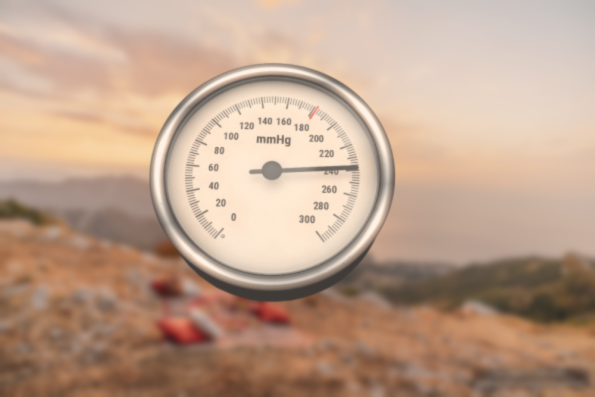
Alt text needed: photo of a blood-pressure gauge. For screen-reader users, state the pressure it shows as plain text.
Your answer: 240 mmHg
